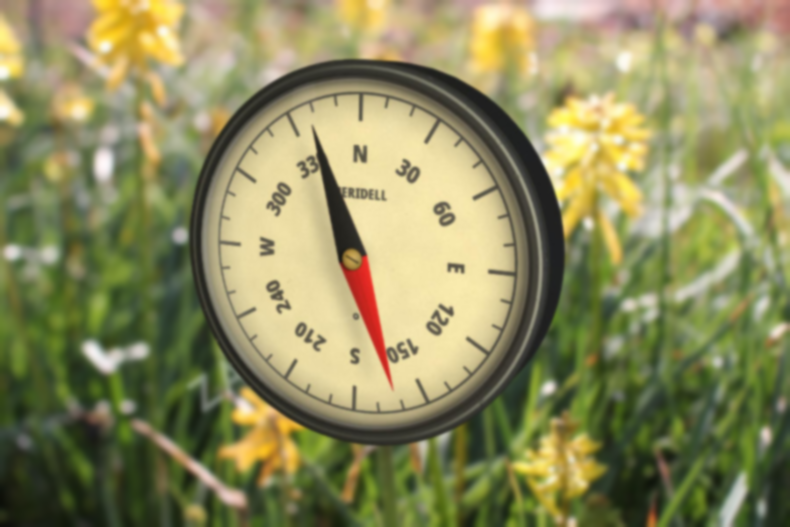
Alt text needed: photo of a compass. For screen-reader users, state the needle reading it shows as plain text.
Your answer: 160 °
